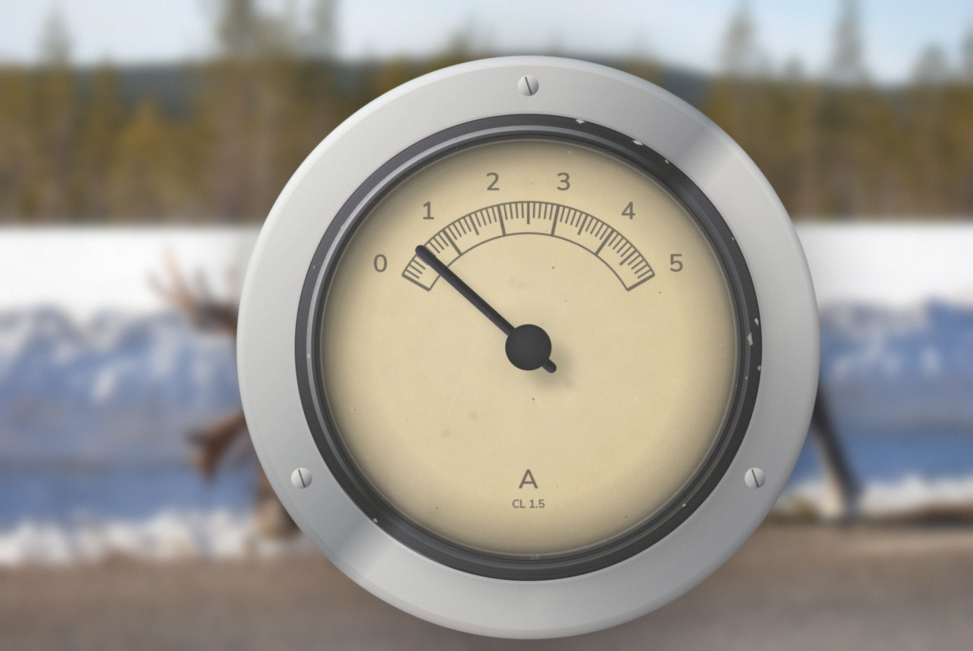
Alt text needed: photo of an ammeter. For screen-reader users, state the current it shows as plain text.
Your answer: 0.5 A
